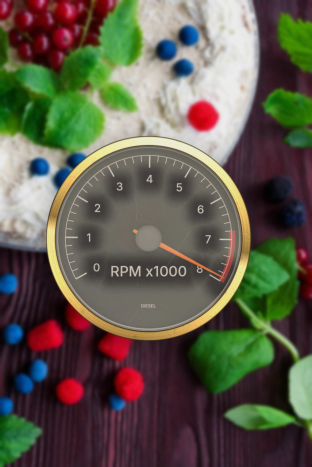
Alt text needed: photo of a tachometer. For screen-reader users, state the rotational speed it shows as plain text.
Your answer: 7900 rpm
